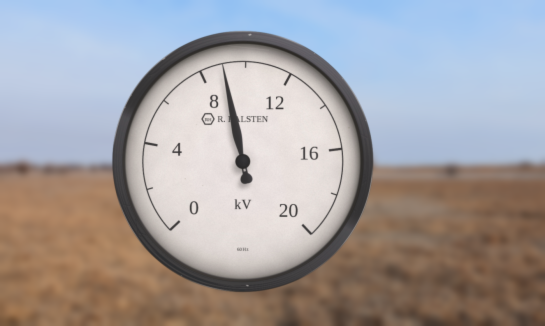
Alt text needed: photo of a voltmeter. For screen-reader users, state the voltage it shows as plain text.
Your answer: 9 kV
